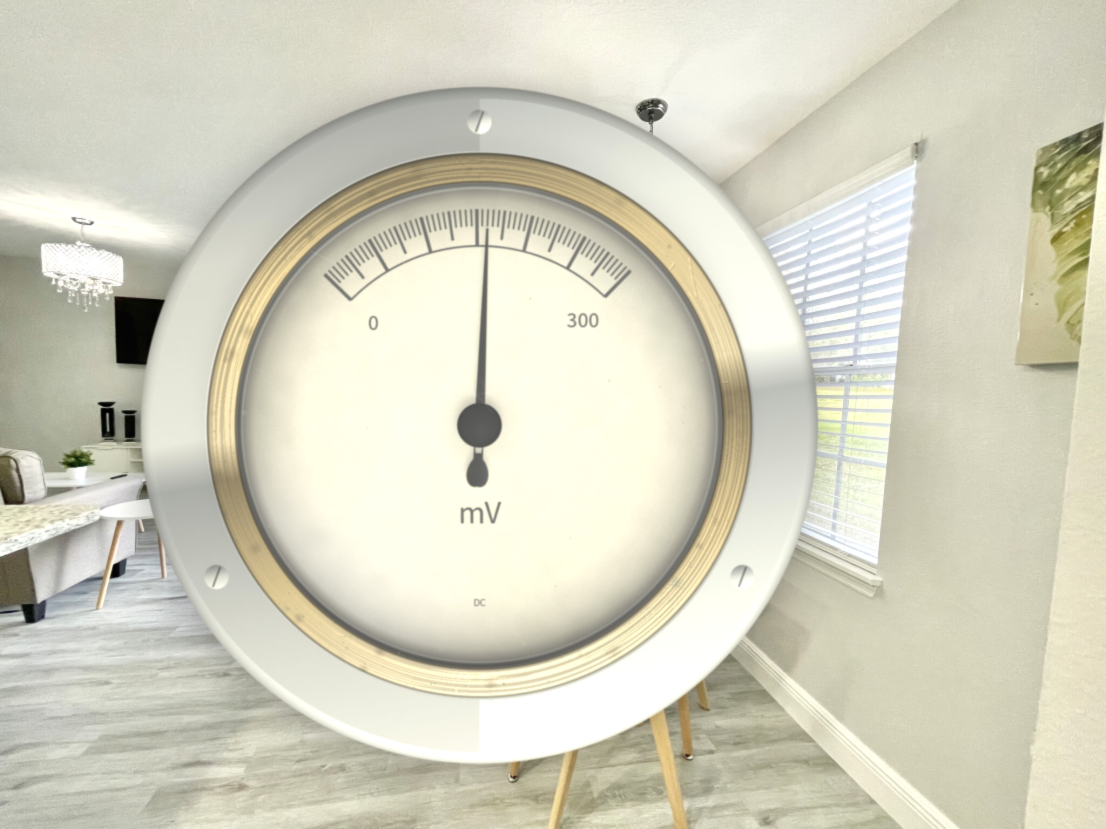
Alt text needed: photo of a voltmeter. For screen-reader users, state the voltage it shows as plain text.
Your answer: 160 mV
